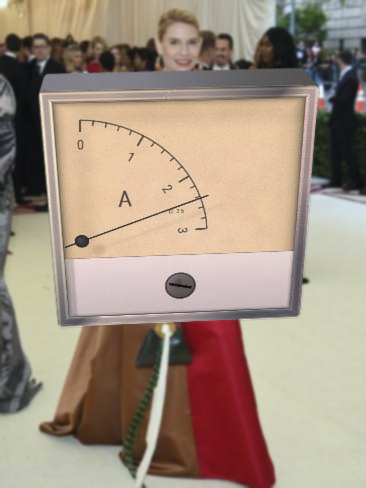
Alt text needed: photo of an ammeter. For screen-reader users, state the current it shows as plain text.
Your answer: 2.4 A
